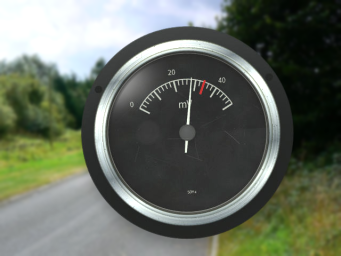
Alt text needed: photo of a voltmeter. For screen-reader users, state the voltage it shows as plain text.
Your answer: 28 mV
